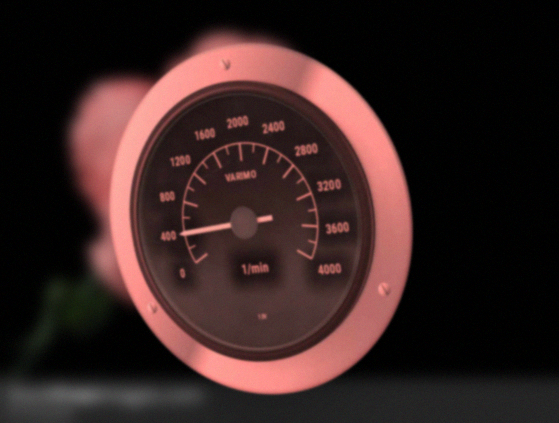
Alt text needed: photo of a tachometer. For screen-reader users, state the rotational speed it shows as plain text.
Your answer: 400 rpm
